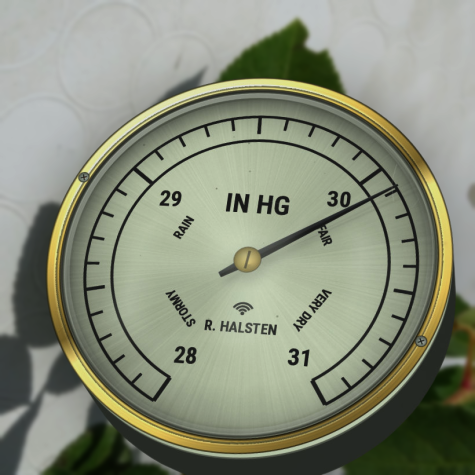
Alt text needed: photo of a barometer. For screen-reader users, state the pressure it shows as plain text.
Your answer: 30.1 inHg
